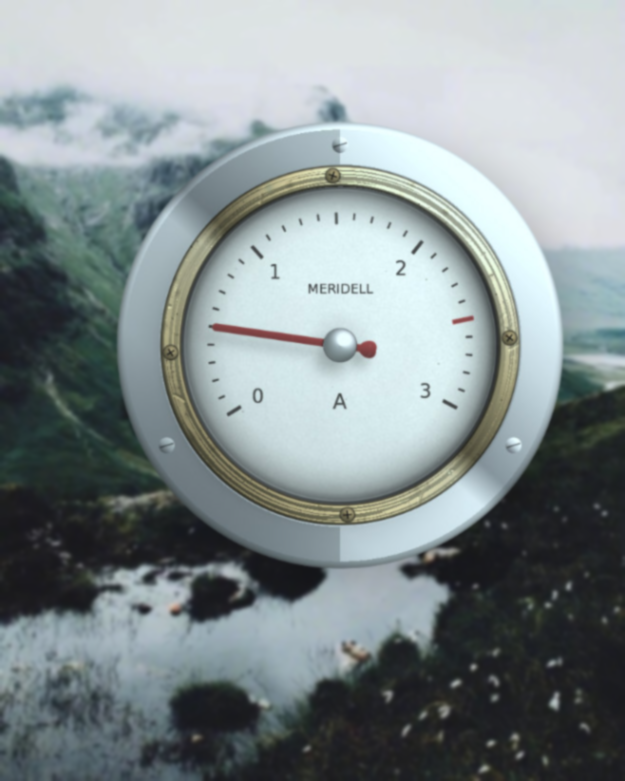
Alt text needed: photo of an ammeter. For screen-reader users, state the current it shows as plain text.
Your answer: 0.5 A
